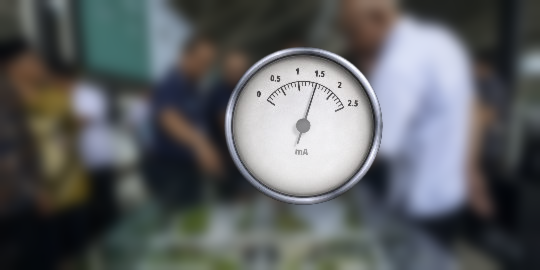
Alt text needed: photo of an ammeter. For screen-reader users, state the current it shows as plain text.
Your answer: 1.5 mA
